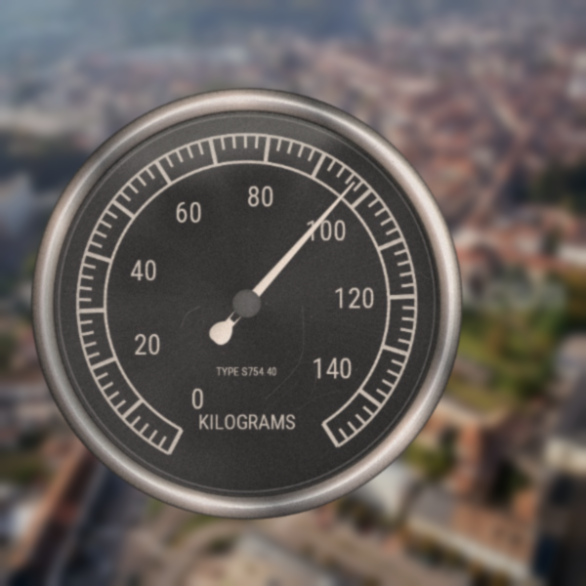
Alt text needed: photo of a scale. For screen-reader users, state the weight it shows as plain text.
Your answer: 97 kg
